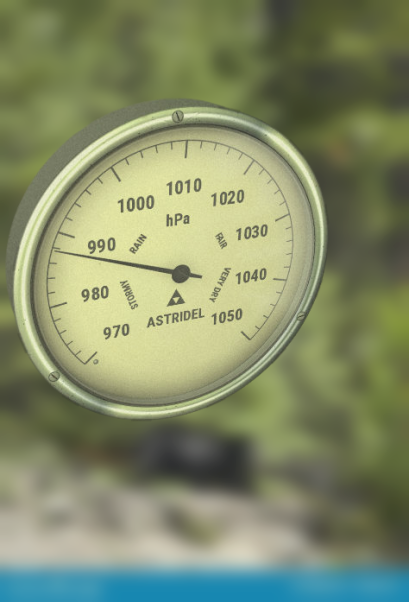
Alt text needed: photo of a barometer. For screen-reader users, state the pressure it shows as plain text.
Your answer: 988 hPa
